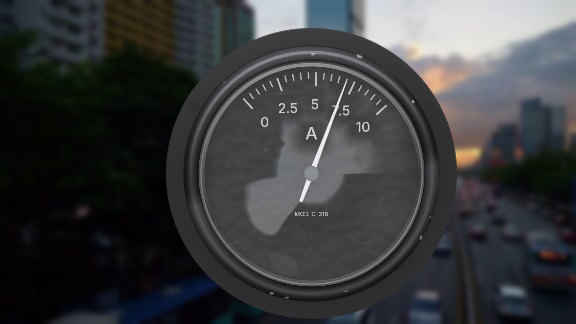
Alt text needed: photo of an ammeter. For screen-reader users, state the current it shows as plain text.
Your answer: 7 A
